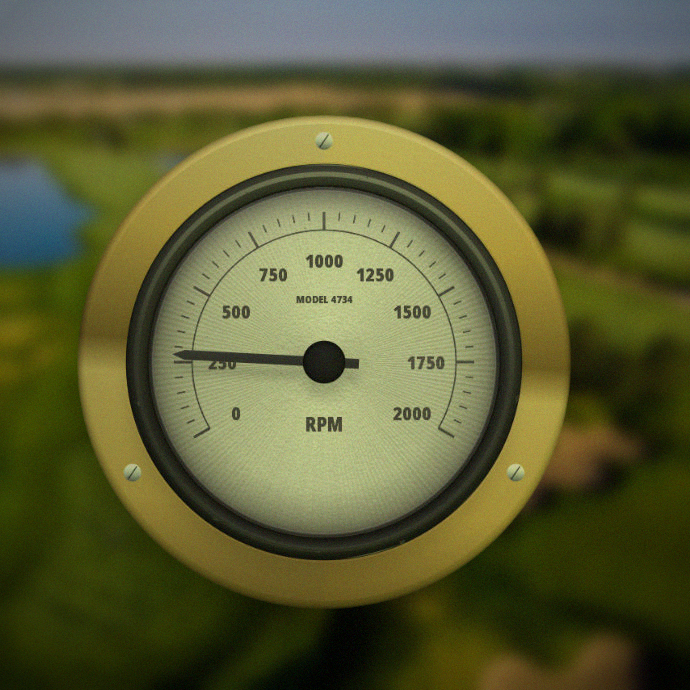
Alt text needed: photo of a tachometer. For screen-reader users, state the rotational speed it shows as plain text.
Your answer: 275 rpm
